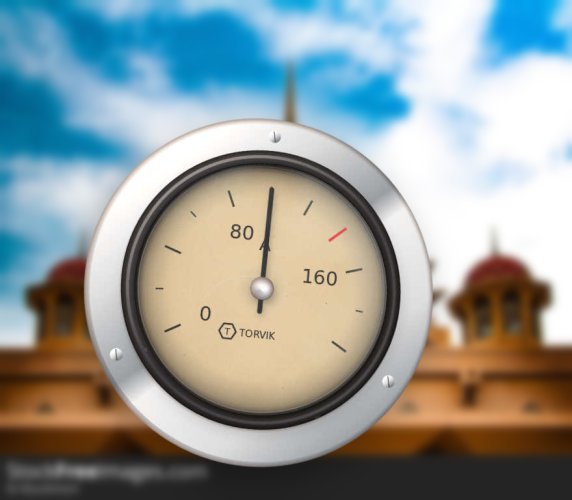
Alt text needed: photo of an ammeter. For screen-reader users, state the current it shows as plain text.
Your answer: 100 A
